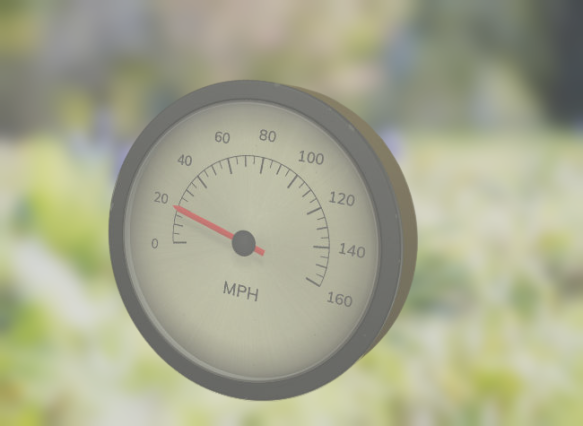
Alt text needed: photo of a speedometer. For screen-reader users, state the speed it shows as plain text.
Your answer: 20 mph
